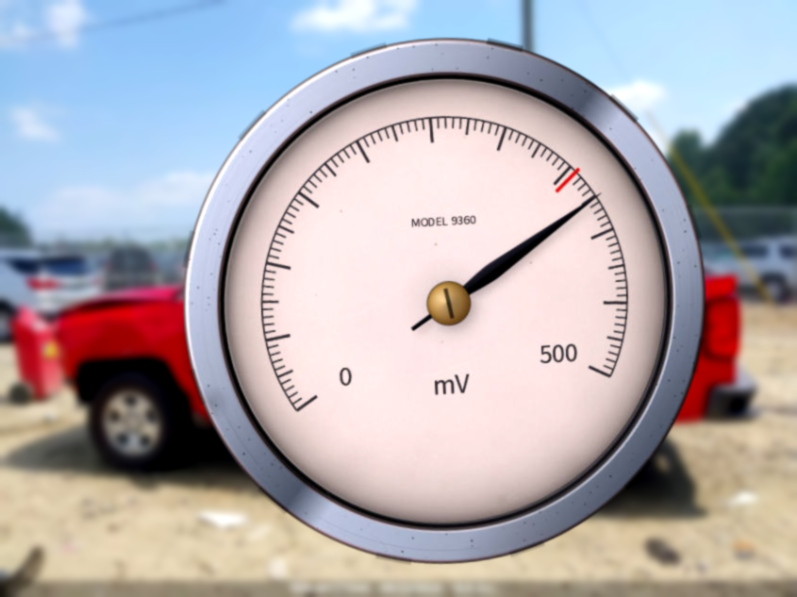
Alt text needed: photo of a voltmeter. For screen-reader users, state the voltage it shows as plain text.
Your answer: 375 mV
